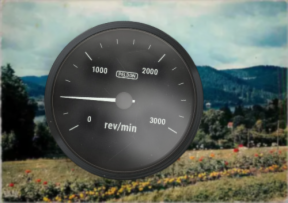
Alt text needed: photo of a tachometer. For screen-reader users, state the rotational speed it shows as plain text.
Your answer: 400 rpm
